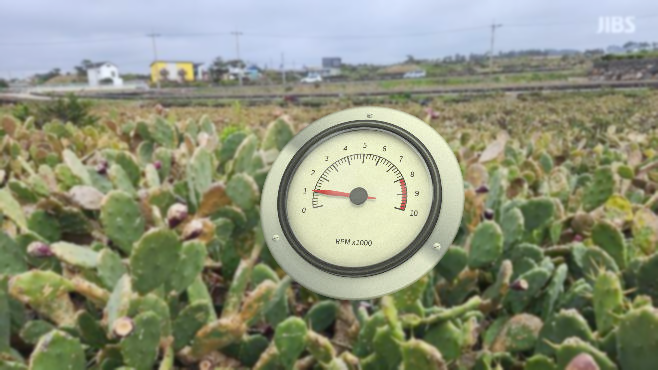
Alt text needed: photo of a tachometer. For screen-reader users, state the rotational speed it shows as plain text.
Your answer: 1000 rpm
